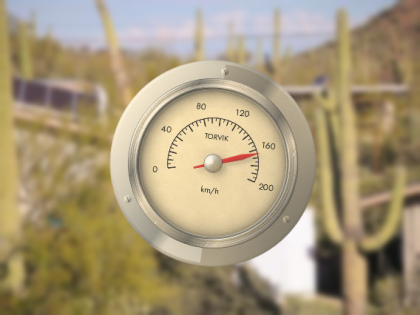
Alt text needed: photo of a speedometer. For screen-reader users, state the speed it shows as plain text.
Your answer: 165 km/h
